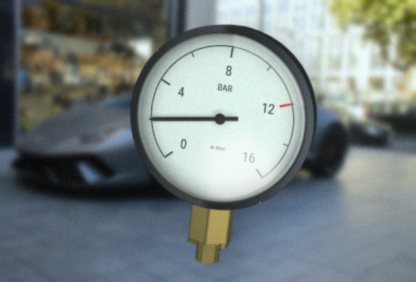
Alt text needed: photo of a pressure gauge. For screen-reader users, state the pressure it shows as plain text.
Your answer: 2 bar
